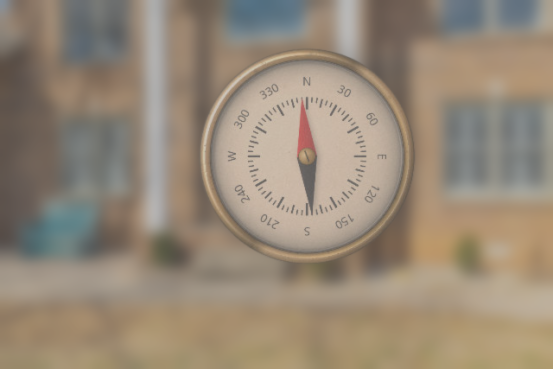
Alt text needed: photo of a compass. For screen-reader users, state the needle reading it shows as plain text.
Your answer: 355 °
